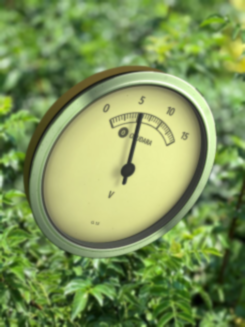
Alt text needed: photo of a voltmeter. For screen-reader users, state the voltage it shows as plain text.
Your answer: 5 V
